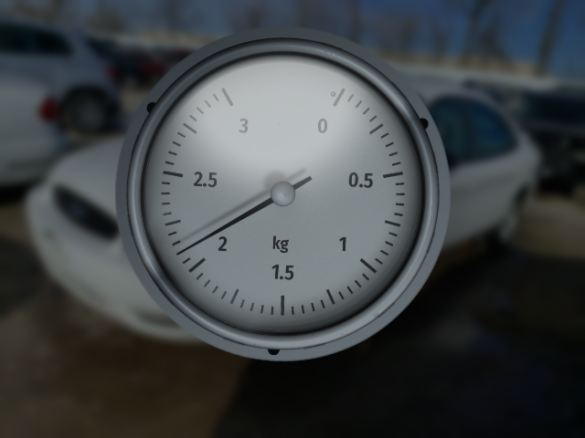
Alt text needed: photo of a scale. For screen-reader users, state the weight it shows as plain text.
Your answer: 2.1 kg
